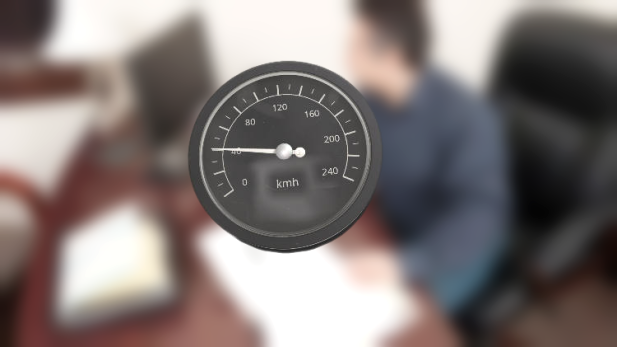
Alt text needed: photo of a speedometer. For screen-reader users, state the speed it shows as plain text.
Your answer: 40 km/h
